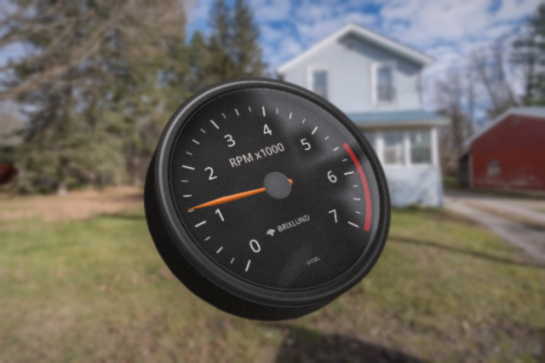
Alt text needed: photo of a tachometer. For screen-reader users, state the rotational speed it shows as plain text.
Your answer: 1250 rpm
